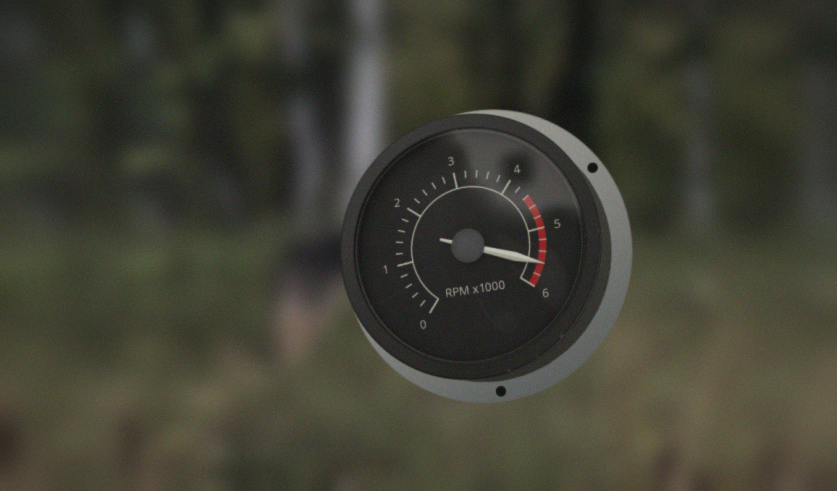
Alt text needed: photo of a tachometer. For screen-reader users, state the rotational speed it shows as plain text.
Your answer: 5600 rpm
